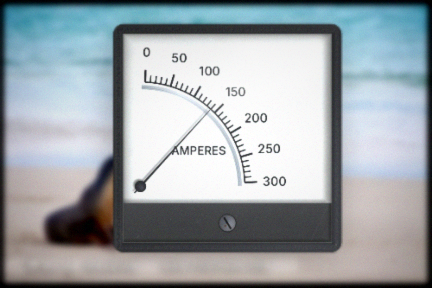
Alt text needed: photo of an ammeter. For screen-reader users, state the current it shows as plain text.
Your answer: 140 A
